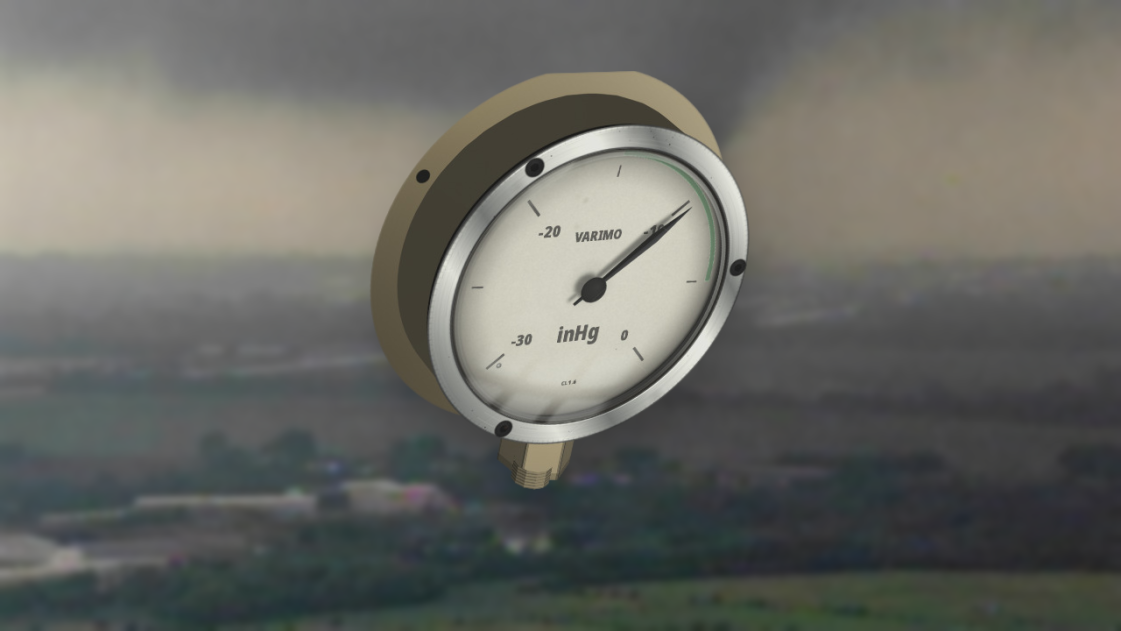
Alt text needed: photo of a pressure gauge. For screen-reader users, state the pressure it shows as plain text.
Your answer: -10 inHg
